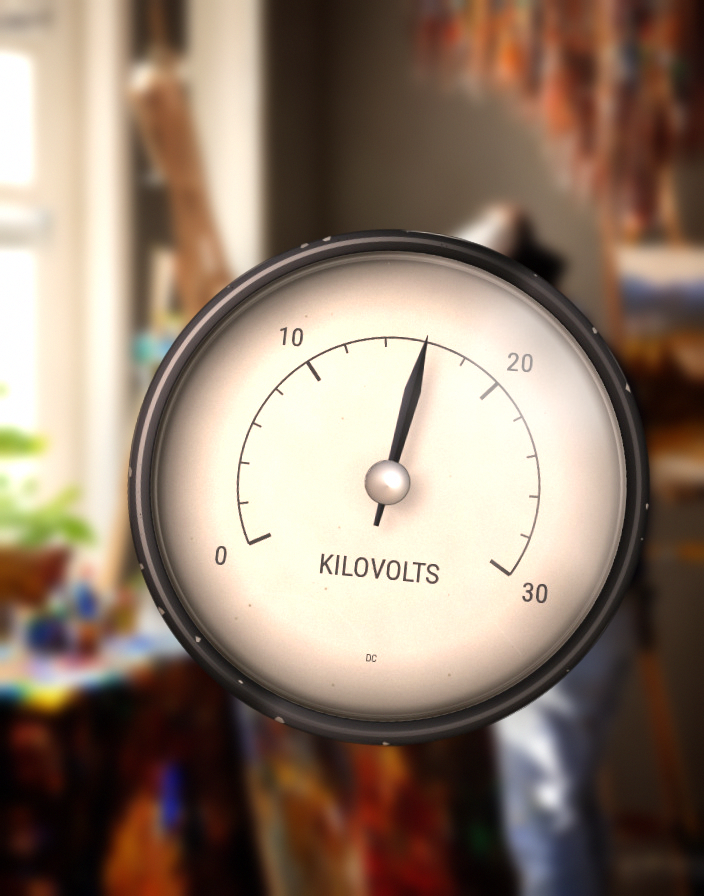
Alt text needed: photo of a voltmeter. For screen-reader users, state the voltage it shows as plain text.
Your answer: 16 kV
